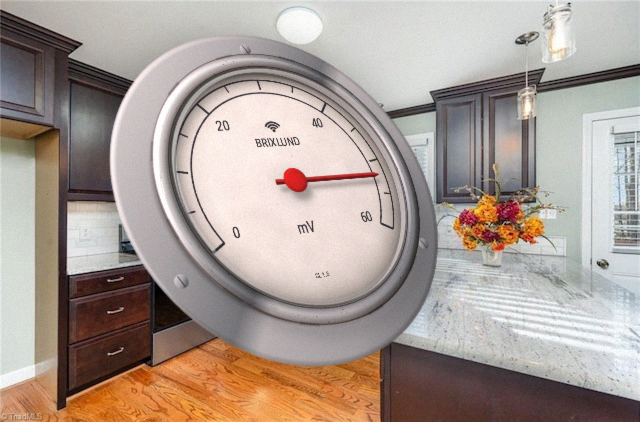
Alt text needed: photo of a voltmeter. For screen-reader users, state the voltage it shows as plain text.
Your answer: 52.5 mV
